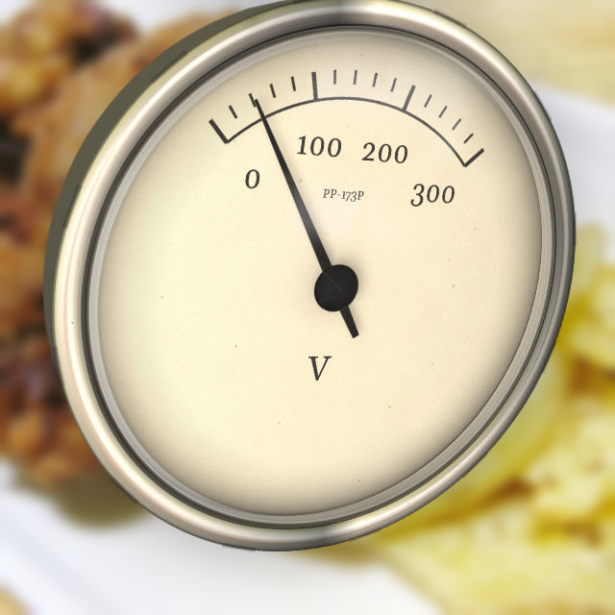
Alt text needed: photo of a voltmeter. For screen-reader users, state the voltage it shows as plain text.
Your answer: 40 V
